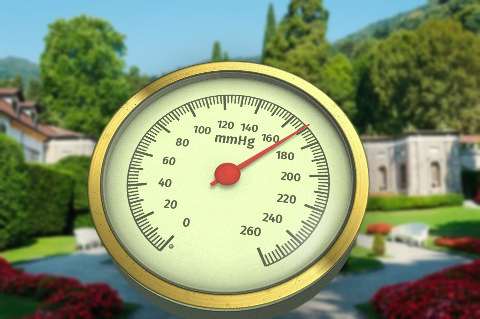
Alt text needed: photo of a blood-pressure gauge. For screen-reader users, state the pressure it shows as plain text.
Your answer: 170 mmHg
